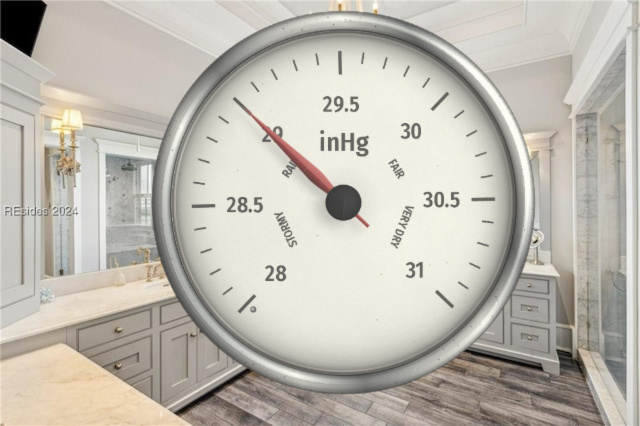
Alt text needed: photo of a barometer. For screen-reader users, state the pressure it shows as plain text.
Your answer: 29 inHg
